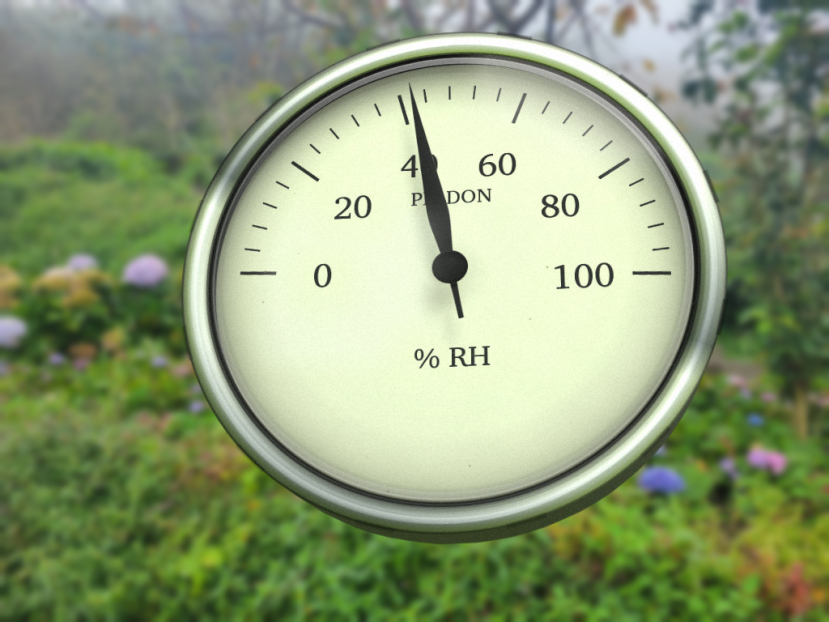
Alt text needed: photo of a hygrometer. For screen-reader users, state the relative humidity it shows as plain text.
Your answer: 42 %
